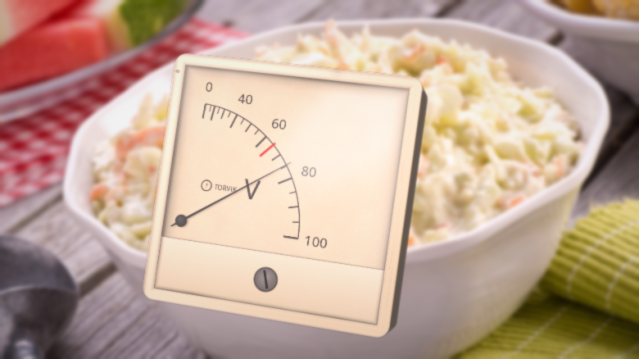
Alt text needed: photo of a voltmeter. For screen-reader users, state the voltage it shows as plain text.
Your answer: 75 V
